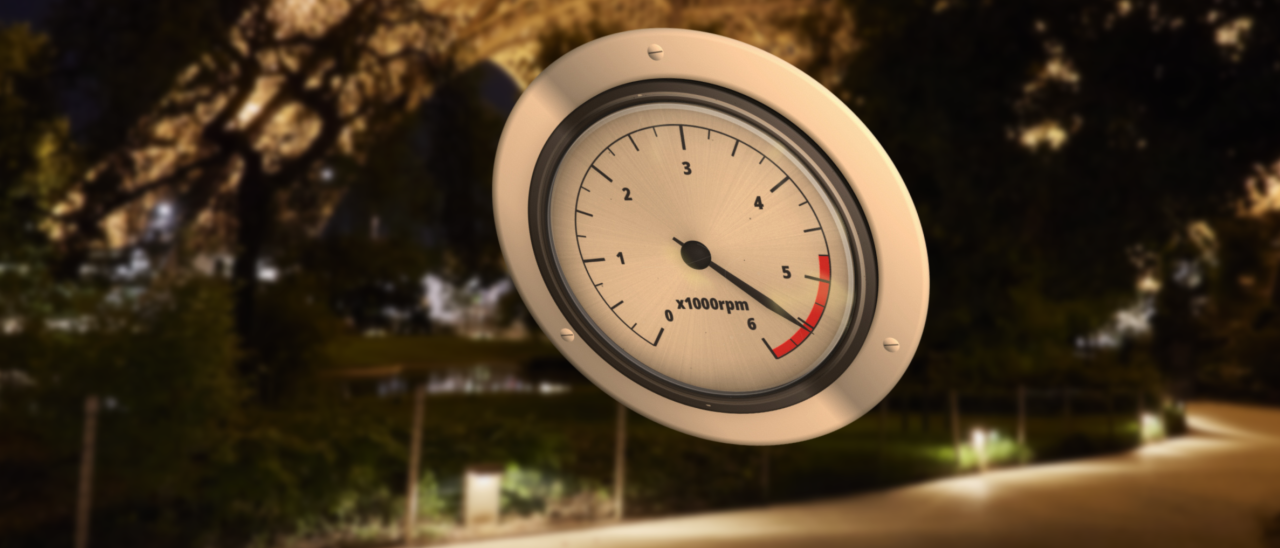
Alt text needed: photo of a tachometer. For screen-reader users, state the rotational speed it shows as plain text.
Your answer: 5500 rpm
